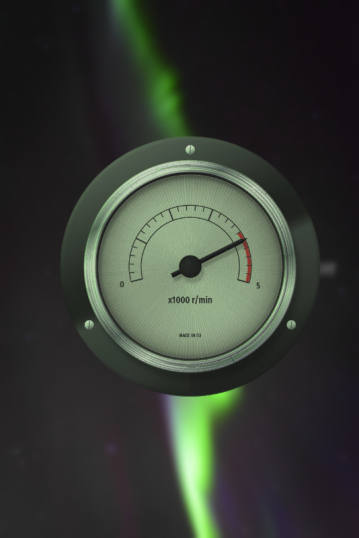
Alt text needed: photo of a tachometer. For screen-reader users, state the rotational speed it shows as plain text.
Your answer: 4000 rpm
